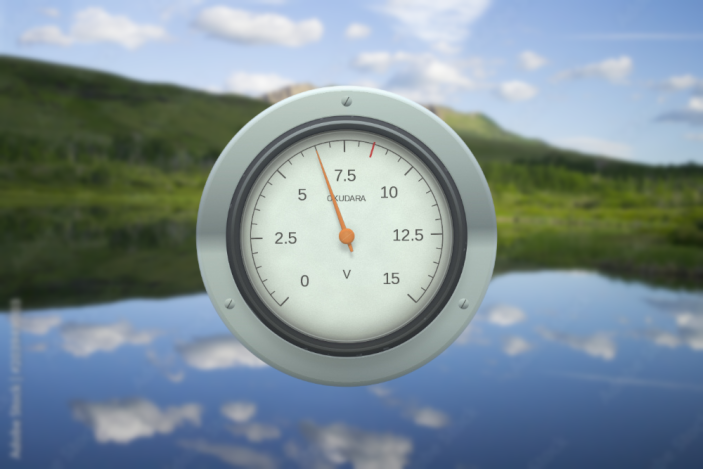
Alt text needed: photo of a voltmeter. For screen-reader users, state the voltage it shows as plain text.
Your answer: 6.5 V
